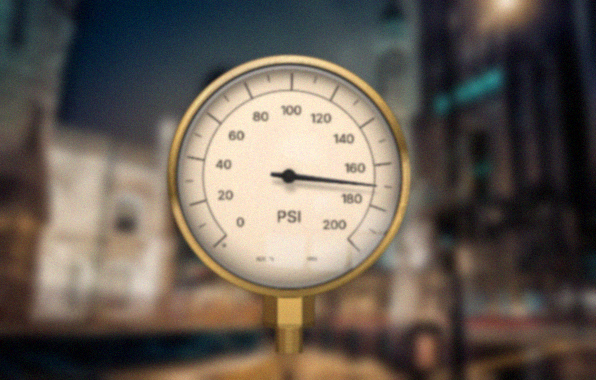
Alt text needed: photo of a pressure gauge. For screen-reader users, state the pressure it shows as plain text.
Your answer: 170 psi
